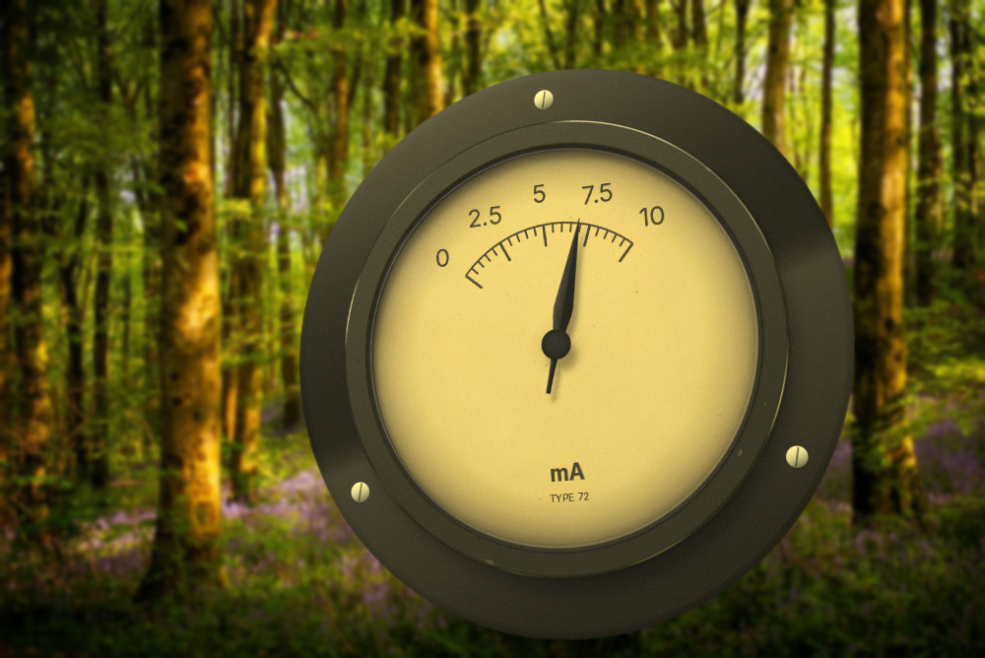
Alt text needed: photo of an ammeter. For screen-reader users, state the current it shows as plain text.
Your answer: 7 mA
